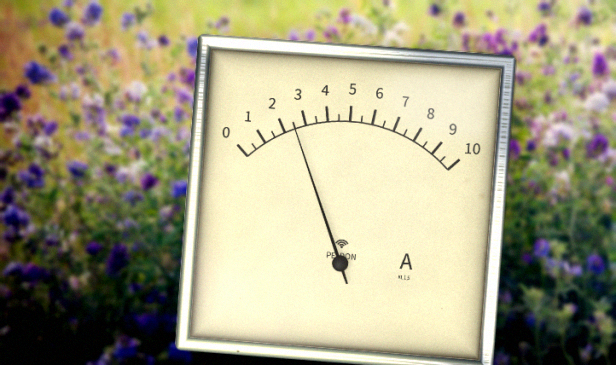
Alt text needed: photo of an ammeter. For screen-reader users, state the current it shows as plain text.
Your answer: 2.5 A
